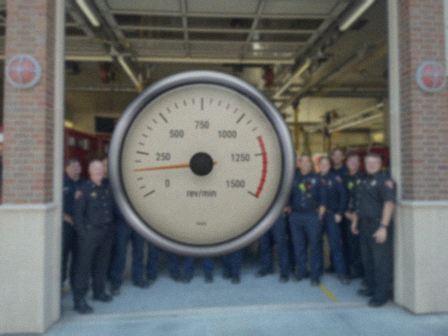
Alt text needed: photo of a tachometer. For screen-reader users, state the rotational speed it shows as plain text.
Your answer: 150 rpm
